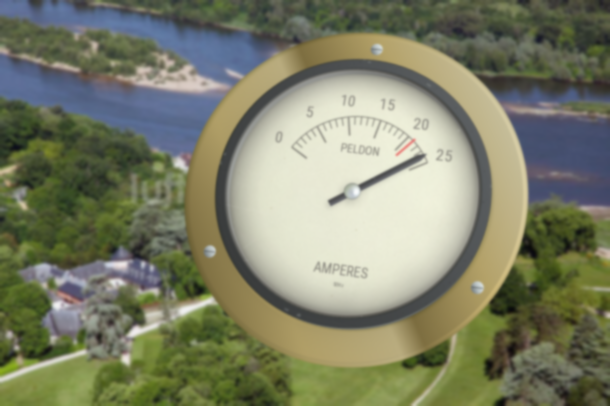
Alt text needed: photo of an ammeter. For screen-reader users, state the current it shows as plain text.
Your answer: 24 A
